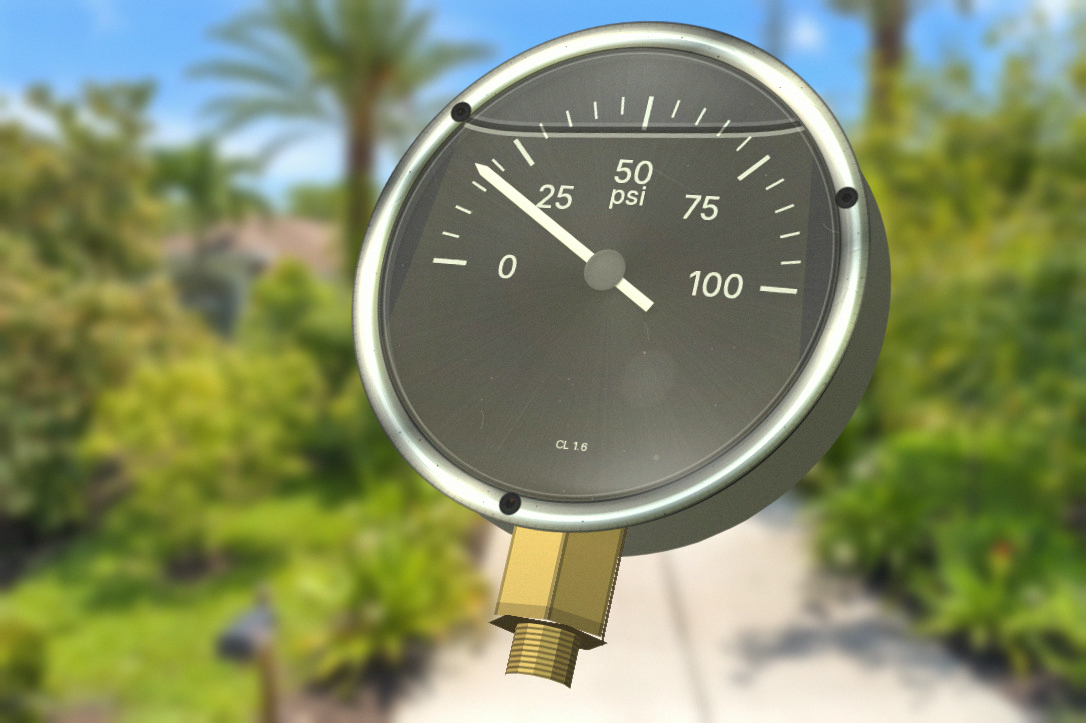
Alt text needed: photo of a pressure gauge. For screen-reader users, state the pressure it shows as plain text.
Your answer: 17.5 psi
